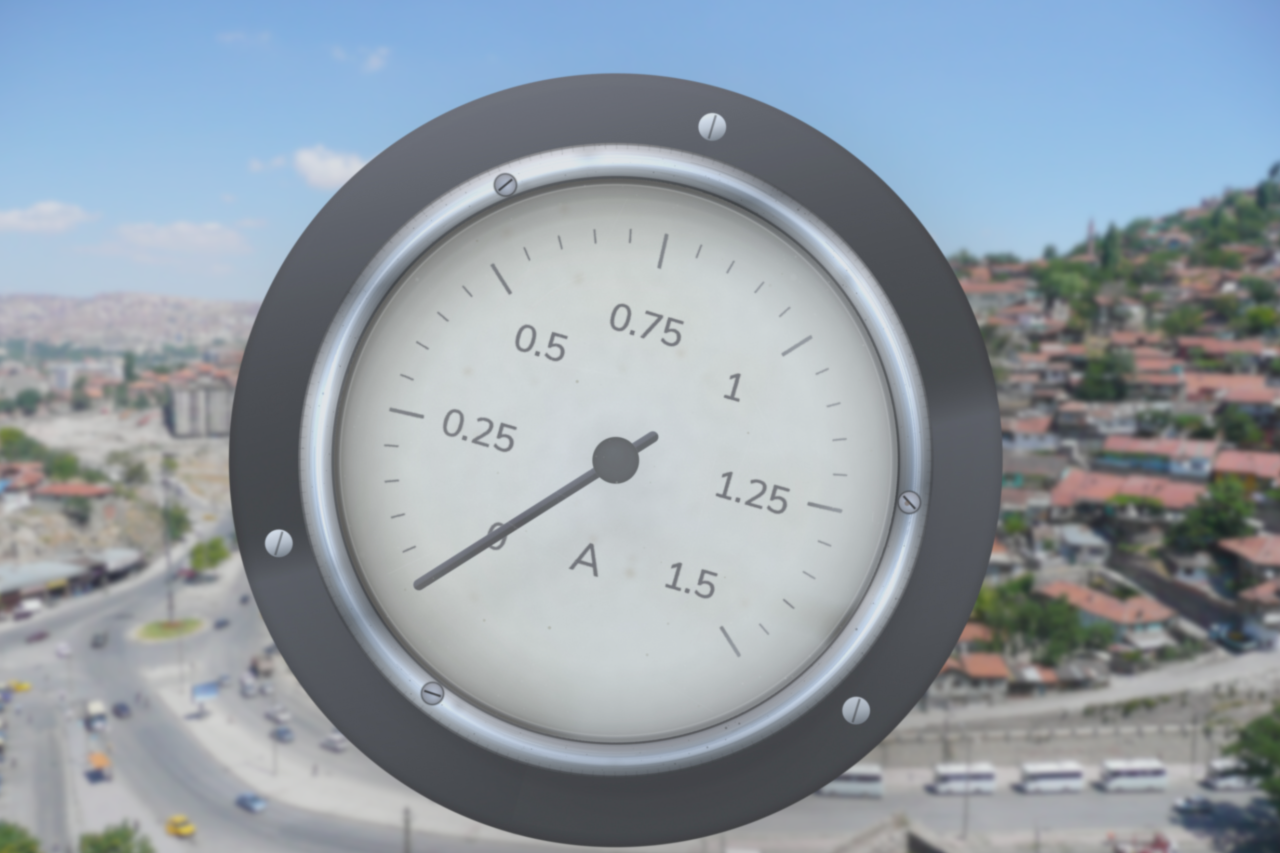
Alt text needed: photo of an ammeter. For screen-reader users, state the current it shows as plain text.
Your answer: 0 A
